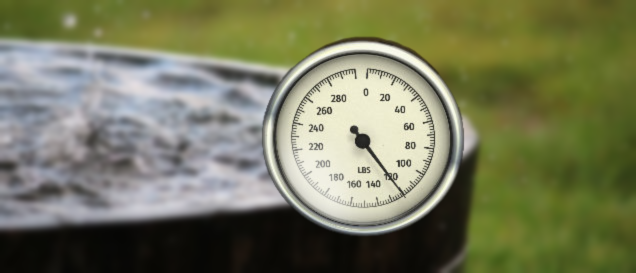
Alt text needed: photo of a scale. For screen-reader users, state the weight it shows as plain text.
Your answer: 120 lb
